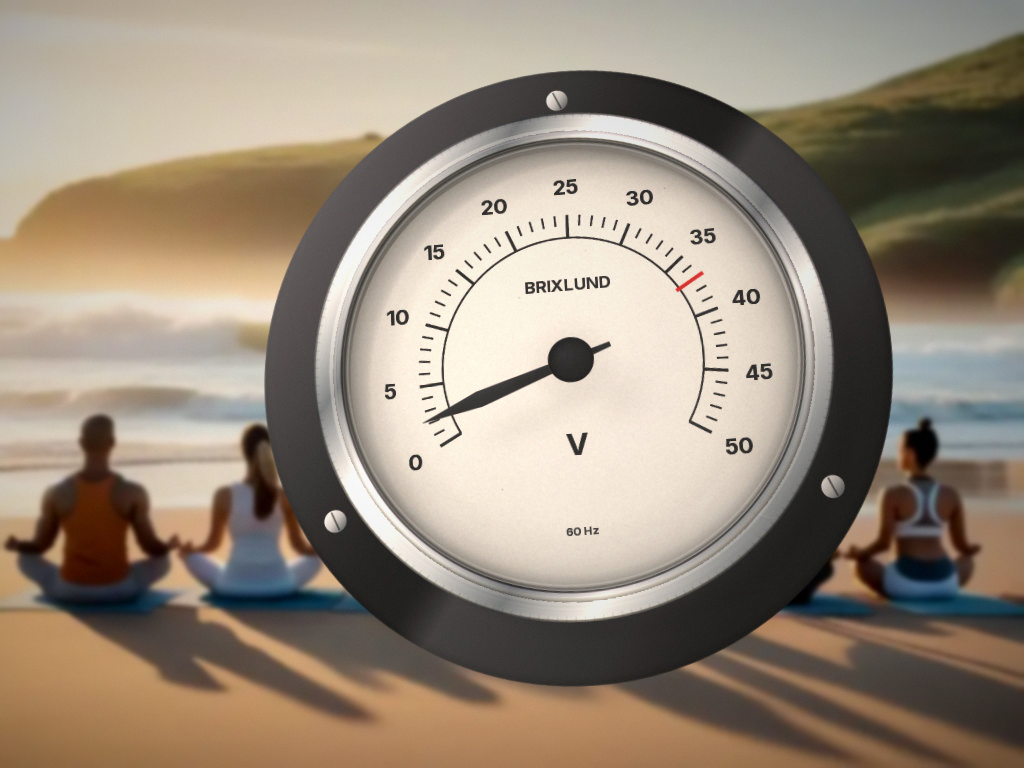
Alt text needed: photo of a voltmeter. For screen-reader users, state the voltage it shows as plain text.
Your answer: 2 V
